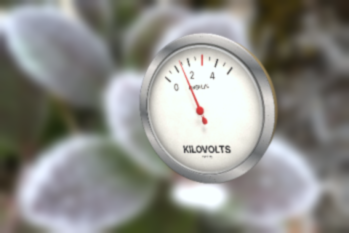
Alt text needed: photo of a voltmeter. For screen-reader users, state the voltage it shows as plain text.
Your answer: 1.5 kV
